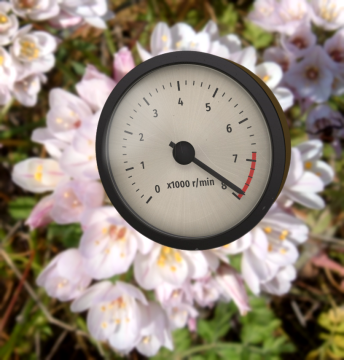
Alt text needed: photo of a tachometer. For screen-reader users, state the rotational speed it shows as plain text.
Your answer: 7800 rpm
